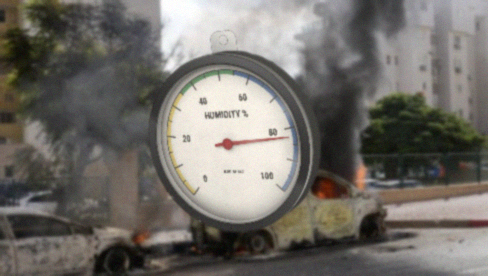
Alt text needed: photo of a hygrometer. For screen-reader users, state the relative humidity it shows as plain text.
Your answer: 82.5 %
